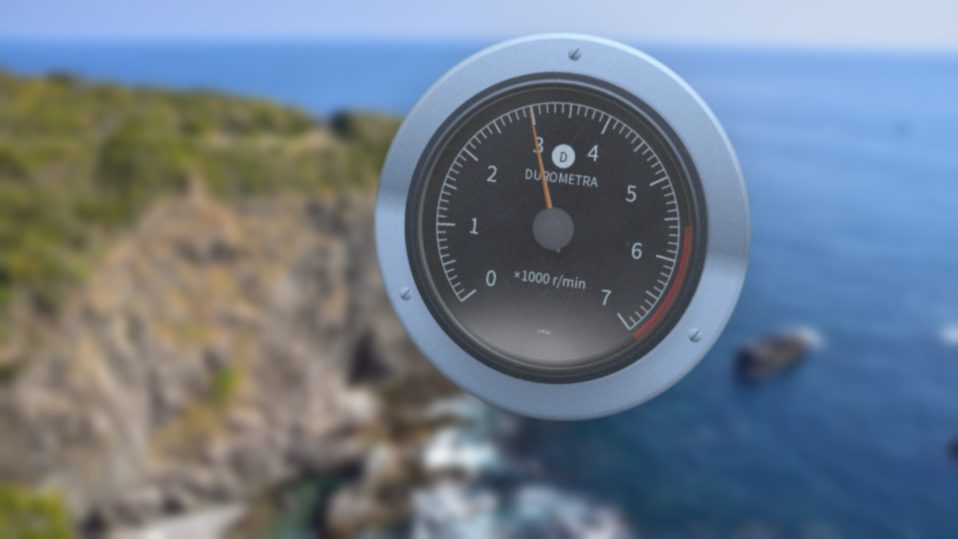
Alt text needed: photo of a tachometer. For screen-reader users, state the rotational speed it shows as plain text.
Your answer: 3000 rpm
